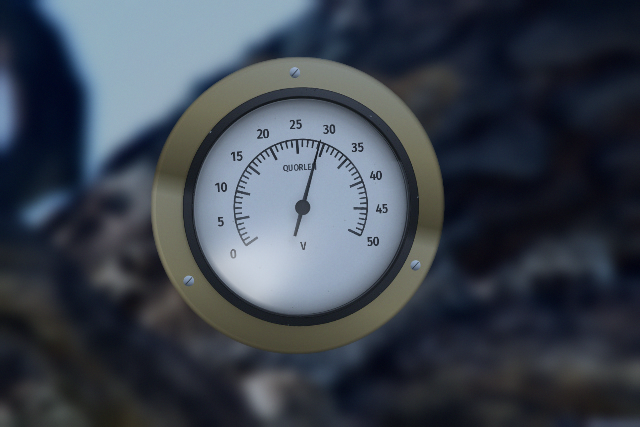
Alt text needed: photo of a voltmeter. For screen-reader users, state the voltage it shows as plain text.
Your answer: 29 V
